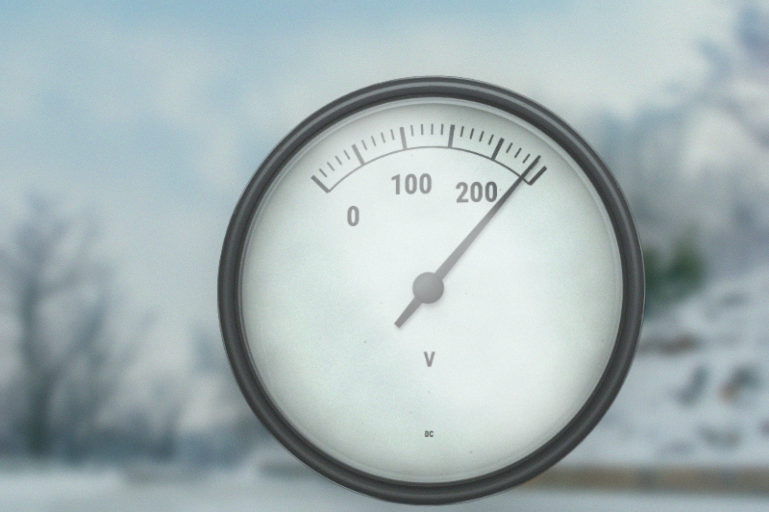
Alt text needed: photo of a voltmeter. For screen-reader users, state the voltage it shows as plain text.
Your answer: 240 V
